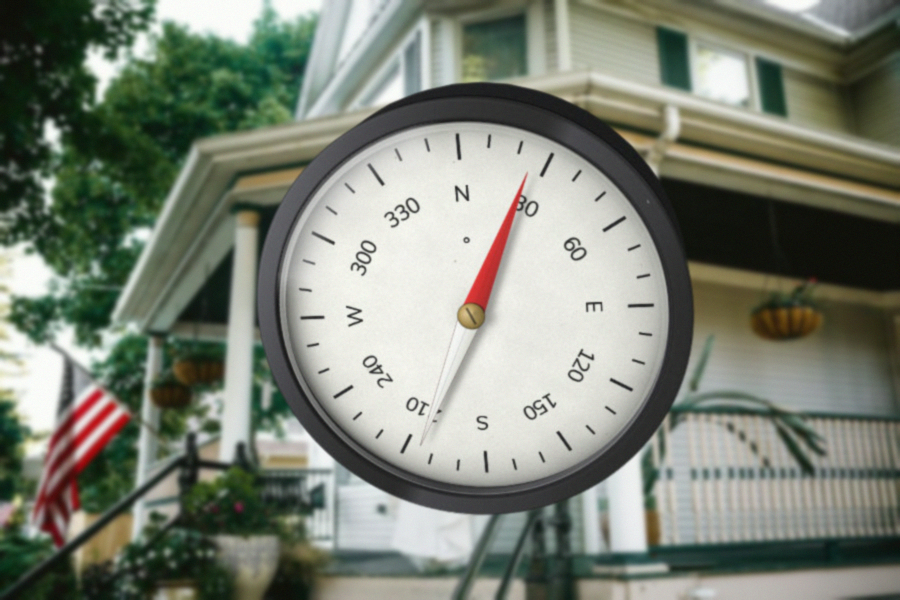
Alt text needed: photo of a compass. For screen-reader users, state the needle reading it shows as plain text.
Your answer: 25 °
